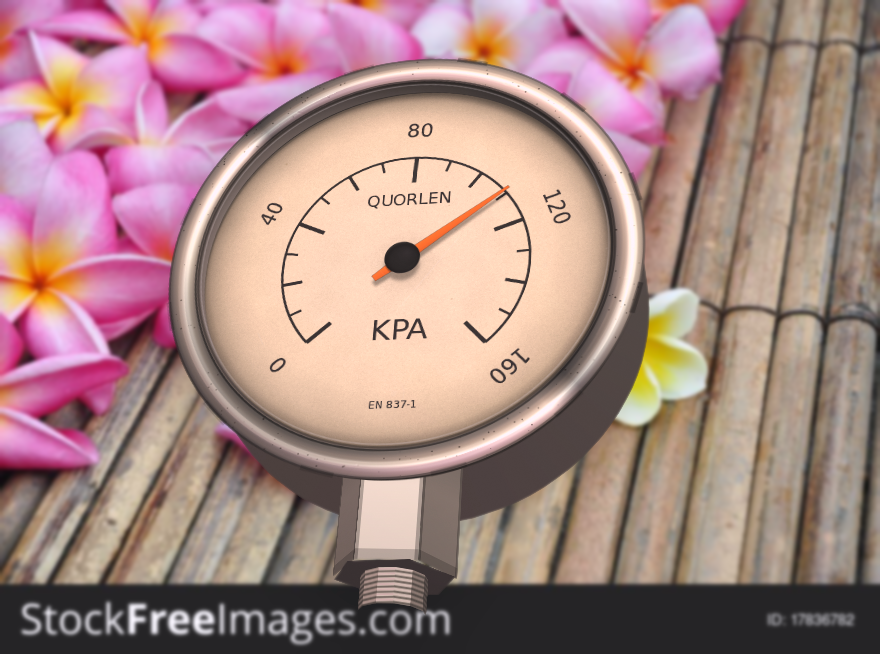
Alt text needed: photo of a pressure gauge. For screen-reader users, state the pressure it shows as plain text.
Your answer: 110 kPa
